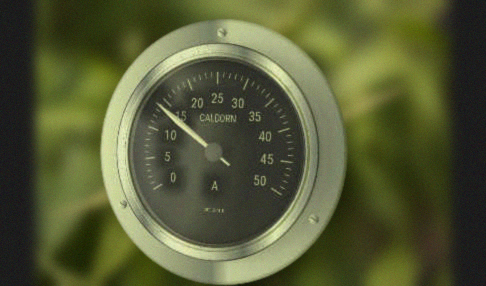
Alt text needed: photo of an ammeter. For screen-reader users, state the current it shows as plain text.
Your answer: 14 A
